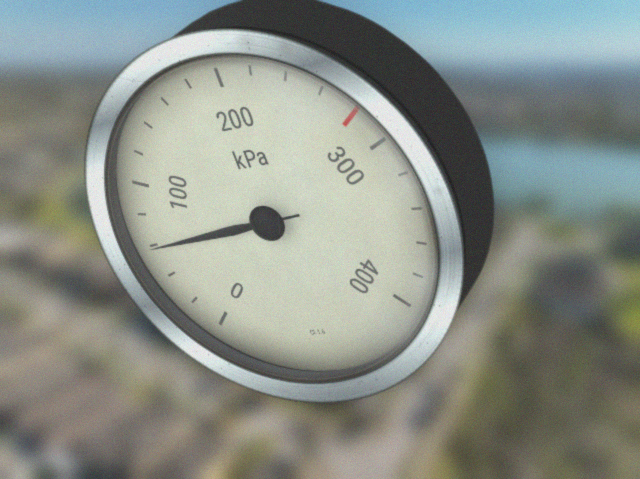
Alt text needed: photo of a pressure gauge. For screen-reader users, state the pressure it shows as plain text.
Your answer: 60 kPa
